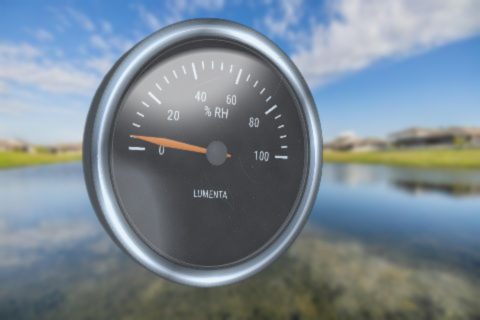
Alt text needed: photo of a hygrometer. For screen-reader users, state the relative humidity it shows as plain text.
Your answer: 4 %
